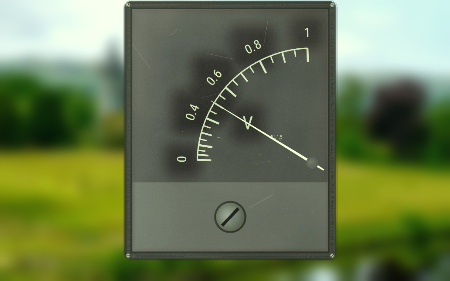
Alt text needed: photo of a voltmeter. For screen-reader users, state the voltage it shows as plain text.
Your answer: 0.5 V
